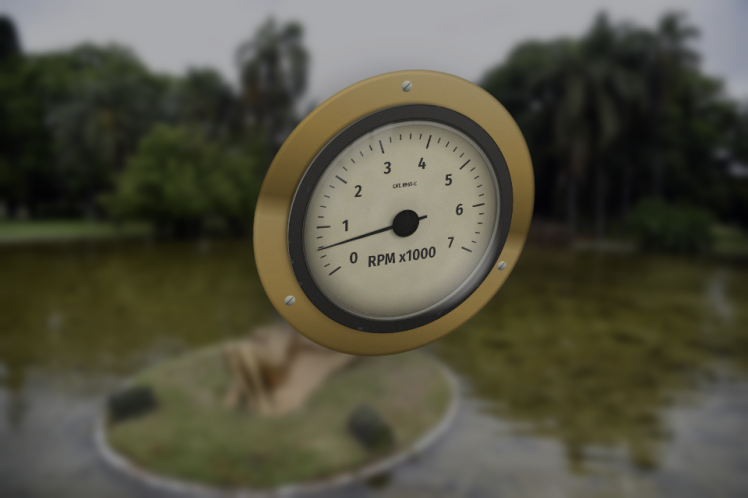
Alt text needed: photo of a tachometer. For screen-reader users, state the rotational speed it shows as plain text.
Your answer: 600 rpm
